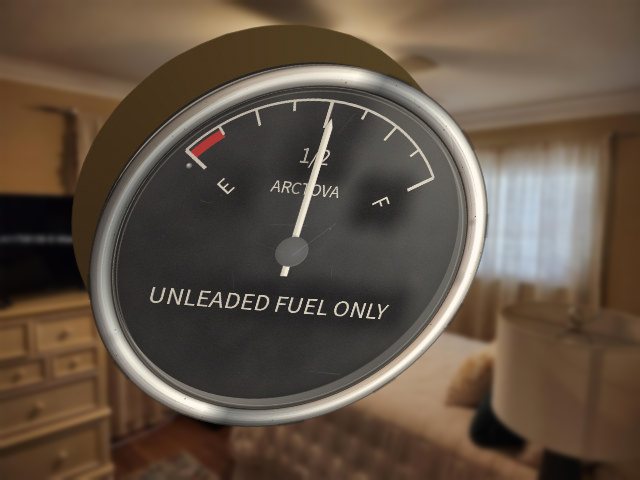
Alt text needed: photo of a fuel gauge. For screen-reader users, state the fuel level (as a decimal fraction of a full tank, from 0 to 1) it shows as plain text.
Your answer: 0.5
